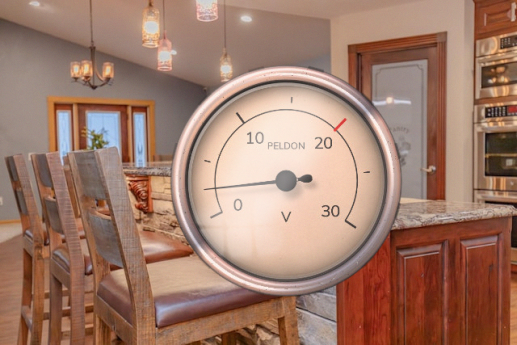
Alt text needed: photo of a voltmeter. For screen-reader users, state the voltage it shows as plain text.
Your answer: 2.5 V
